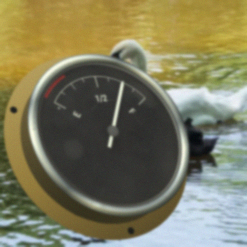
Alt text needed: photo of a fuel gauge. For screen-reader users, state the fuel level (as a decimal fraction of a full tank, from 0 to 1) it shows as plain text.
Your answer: 0.75
